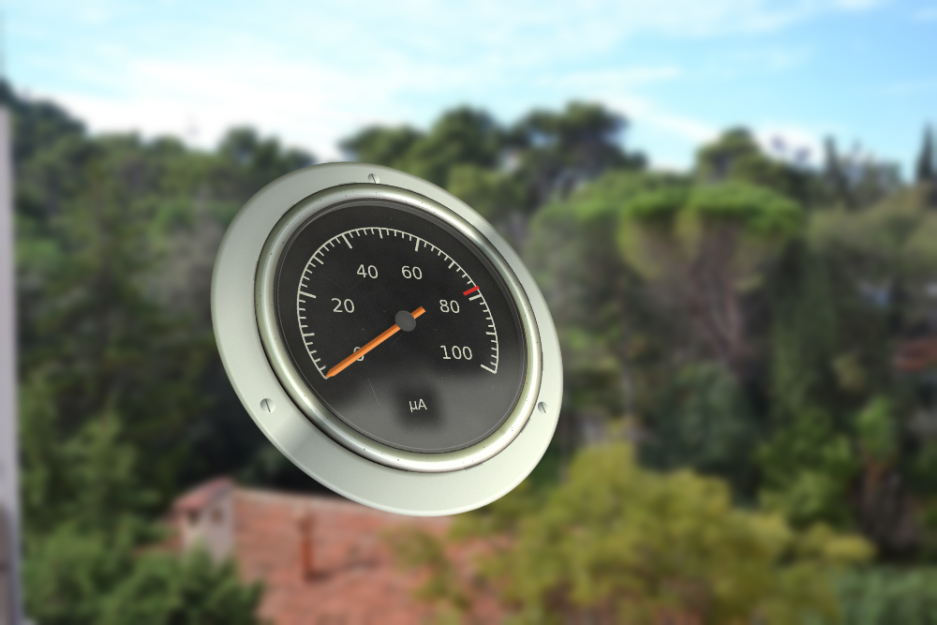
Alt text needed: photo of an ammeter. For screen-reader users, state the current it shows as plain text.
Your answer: 0 µA
